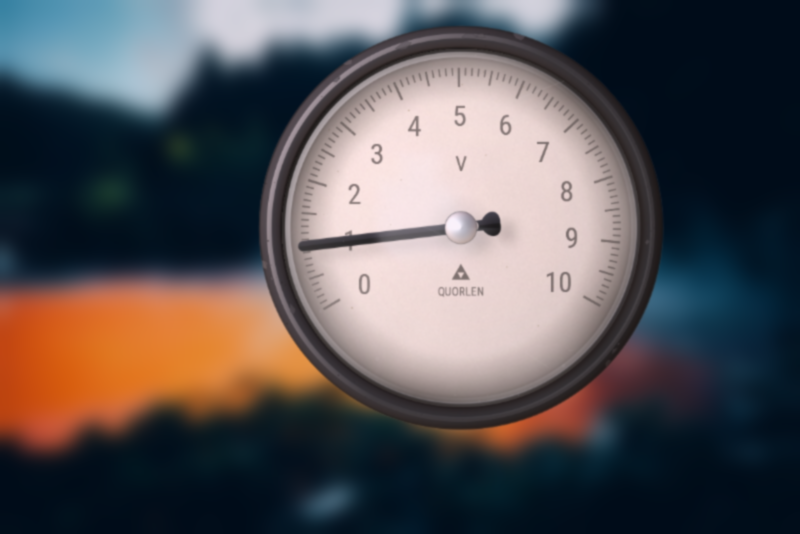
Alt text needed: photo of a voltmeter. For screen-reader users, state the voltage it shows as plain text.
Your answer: 1 V
